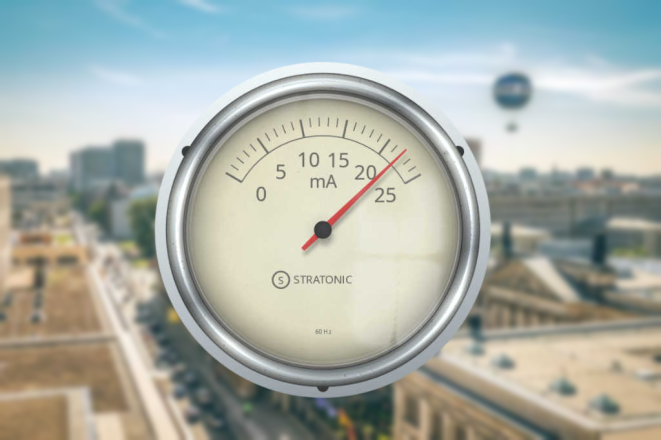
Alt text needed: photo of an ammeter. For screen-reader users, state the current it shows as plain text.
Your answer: 22 mA
